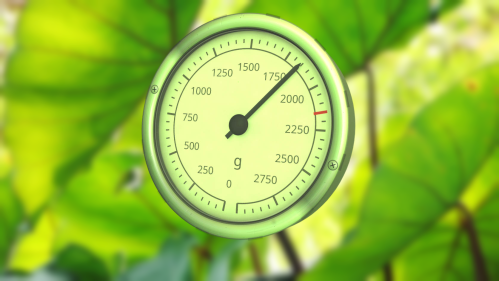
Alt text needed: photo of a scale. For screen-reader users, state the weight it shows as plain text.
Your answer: 1850 g
